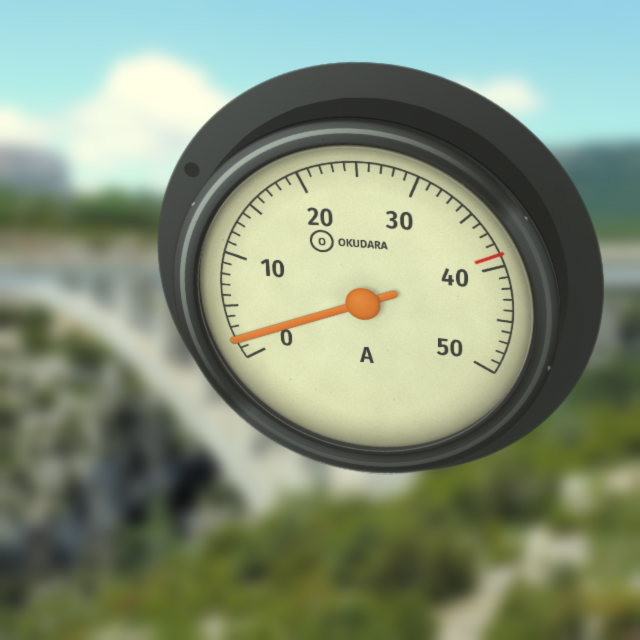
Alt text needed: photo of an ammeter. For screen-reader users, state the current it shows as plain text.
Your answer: 2 A
